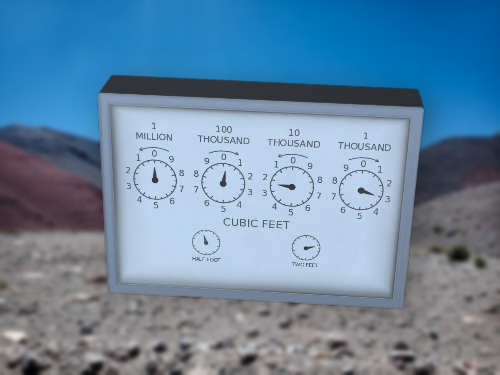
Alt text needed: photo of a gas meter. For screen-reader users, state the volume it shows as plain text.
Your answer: 2300 ft³
